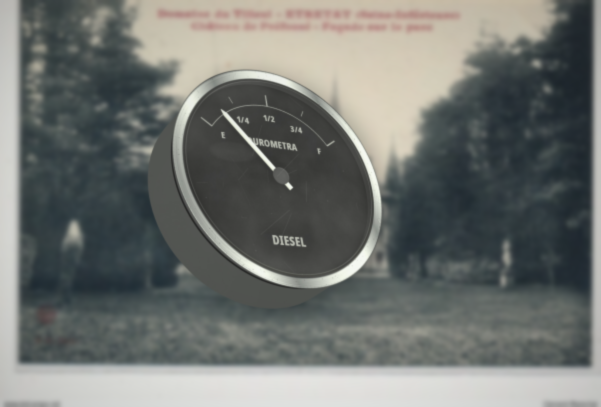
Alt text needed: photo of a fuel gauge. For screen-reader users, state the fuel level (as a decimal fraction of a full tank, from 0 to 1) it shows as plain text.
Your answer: 0.125
